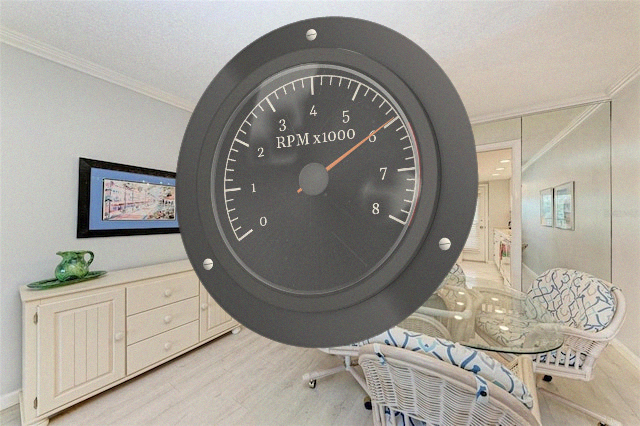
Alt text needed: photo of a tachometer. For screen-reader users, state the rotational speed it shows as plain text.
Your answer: 6000 rpm
